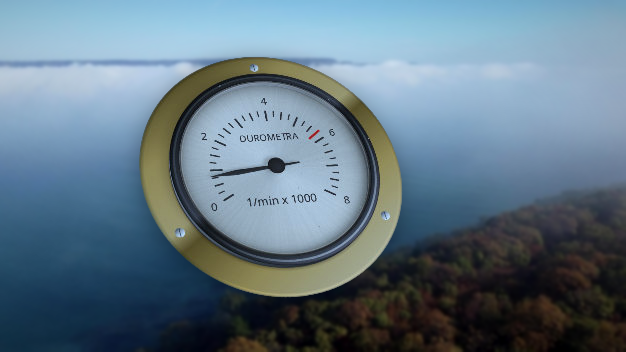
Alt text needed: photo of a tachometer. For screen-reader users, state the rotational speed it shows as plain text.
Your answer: 750 rpm
